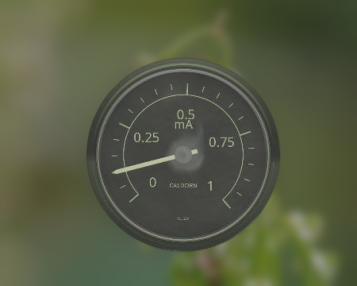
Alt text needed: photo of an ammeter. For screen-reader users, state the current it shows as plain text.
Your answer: 0.1 mA
